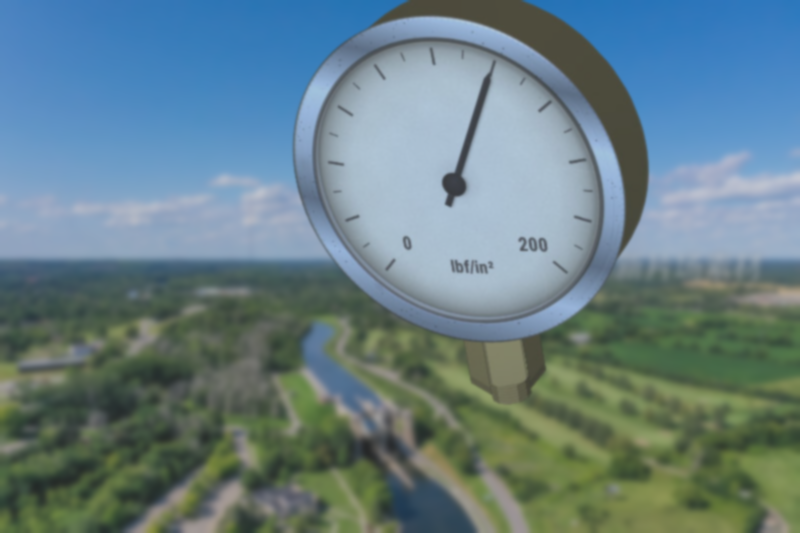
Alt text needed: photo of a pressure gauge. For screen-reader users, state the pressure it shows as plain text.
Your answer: 120 psi
